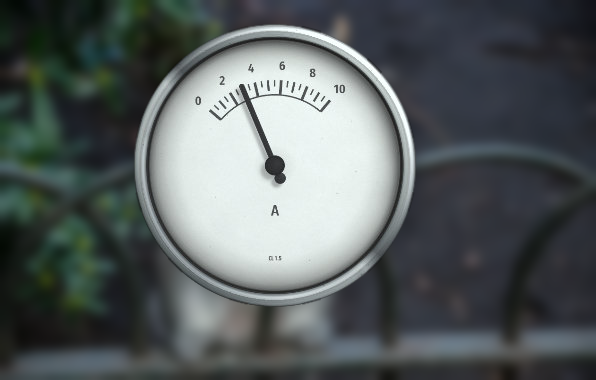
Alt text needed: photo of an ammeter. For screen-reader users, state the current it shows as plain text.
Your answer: 3 A
